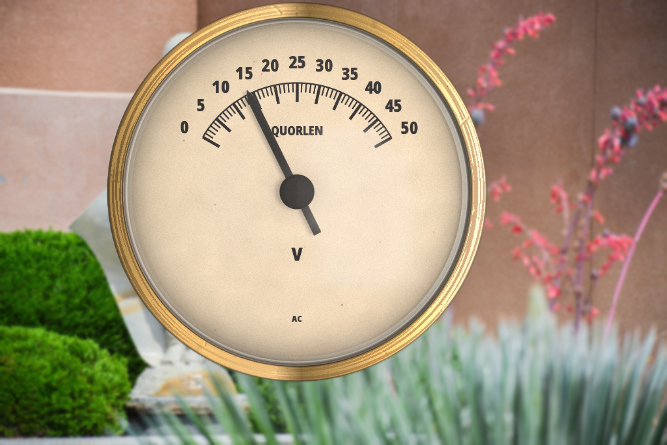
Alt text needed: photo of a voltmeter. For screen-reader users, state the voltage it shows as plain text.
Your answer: 14 V
